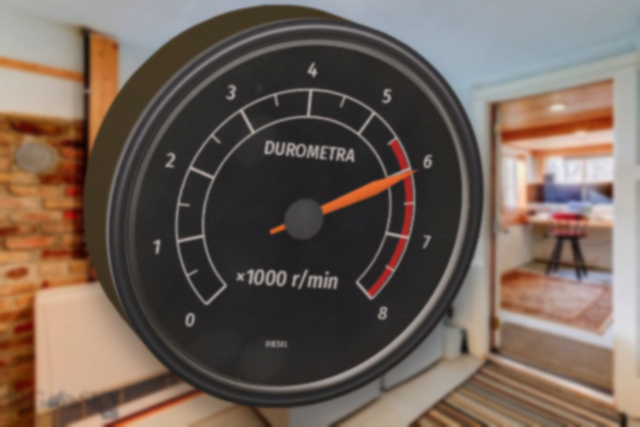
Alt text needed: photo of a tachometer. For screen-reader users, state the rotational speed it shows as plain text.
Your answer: 6000 rpm
